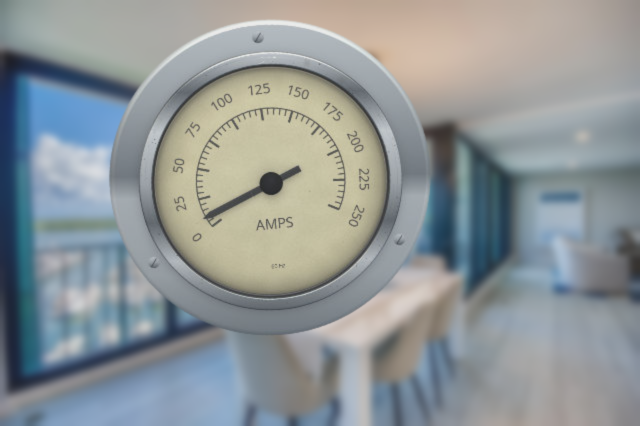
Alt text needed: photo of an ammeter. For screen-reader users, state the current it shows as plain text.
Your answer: 10 A
